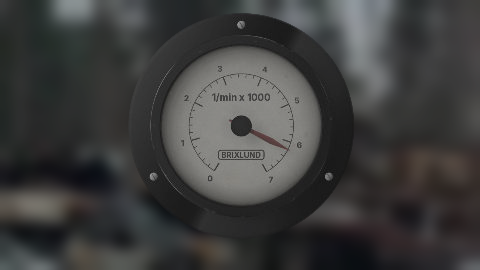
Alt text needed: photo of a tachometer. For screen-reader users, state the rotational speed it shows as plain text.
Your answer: 6200 rpm
